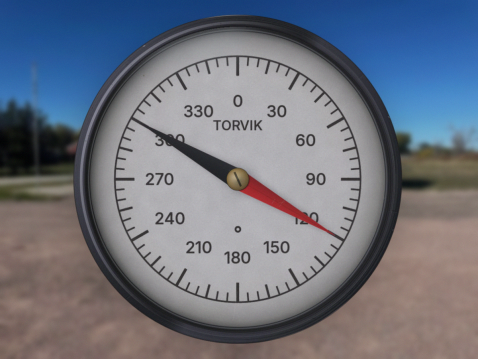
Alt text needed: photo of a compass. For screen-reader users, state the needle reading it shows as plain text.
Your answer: 120 °
